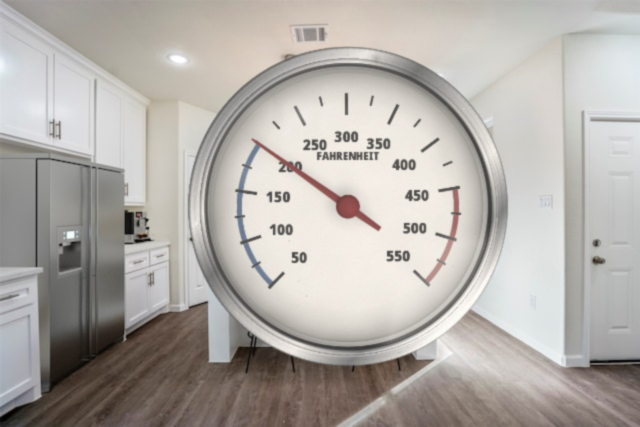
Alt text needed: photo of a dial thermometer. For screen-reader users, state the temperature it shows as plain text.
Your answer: 200 °F
